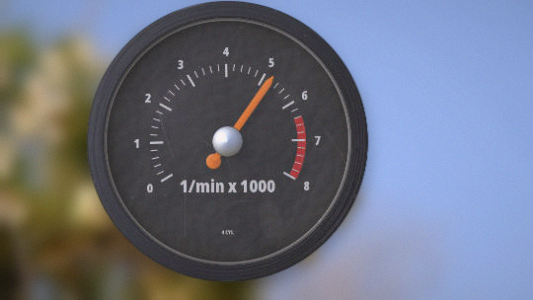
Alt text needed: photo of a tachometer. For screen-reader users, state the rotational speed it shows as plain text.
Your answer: 5200 rpm
